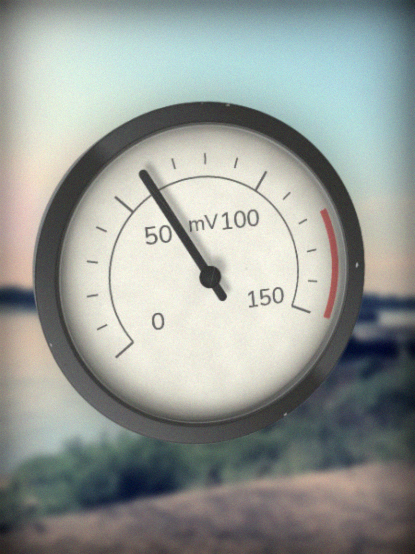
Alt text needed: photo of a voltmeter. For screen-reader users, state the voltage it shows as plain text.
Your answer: 60 mV
